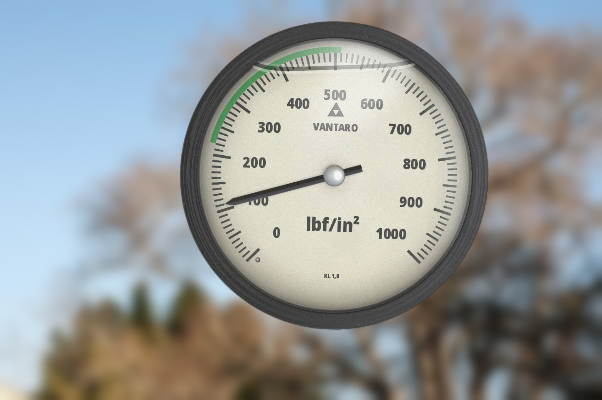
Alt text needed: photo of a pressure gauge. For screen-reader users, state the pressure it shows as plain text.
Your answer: 110 psi
